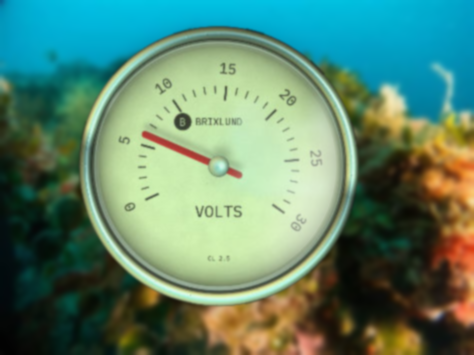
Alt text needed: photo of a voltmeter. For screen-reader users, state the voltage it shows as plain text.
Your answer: 6 V
